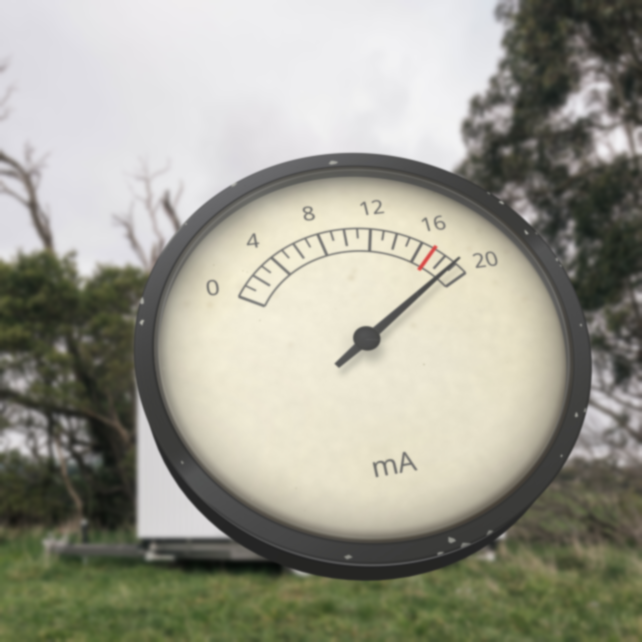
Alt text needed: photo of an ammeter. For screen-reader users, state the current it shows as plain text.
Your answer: 19 mA
